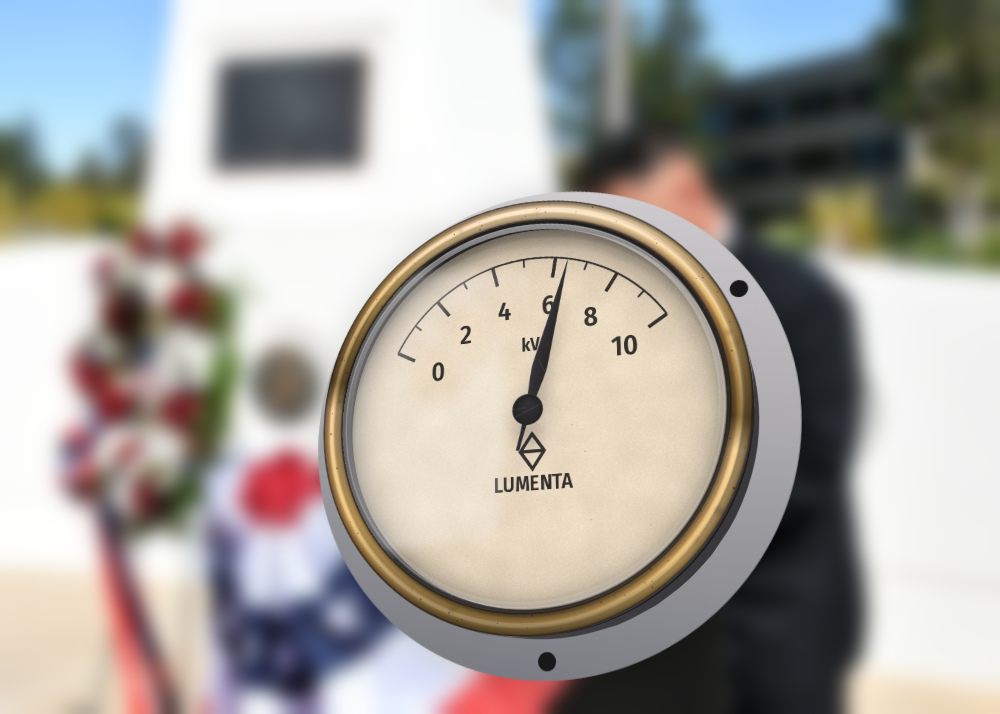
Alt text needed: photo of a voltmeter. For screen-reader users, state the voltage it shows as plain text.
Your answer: 6.5 kV
